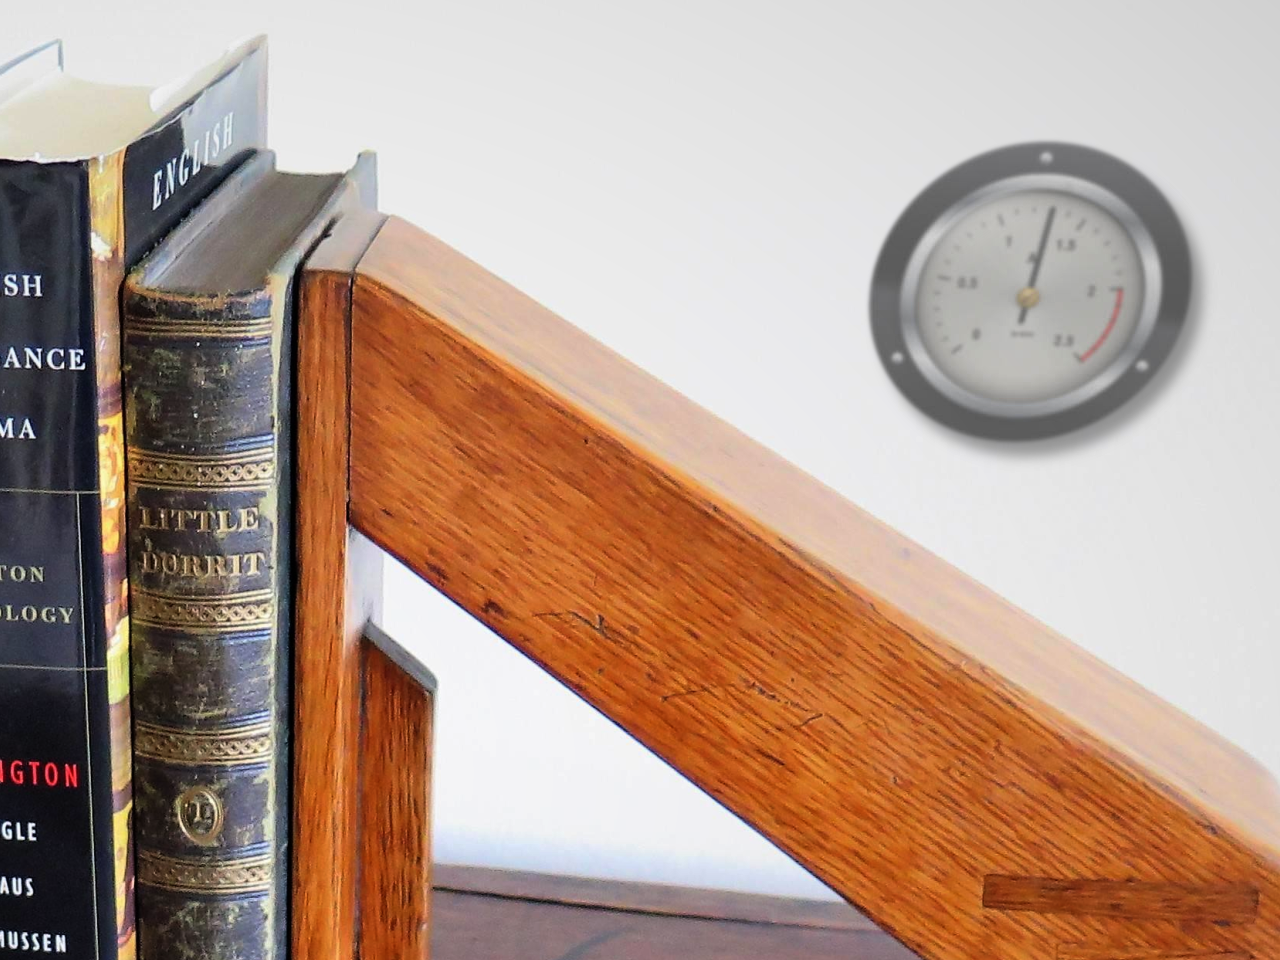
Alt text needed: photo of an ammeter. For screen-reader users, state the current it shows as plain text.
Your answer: 1.3 A
